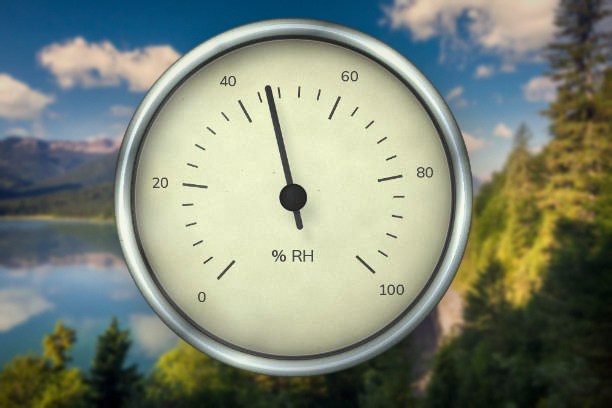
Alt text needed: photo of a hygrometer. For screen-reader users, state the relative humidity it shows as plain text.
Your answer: 46 %
